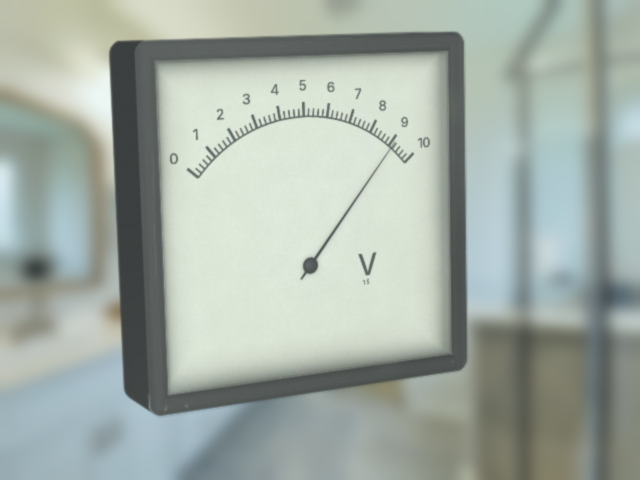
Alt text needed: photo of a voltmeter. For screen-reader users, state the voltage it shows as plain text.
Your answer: 9 V
